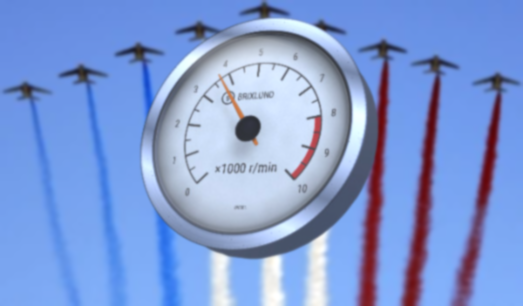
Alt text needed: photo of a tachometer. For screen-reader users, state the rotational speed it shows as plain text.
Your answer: 3750 rpm
